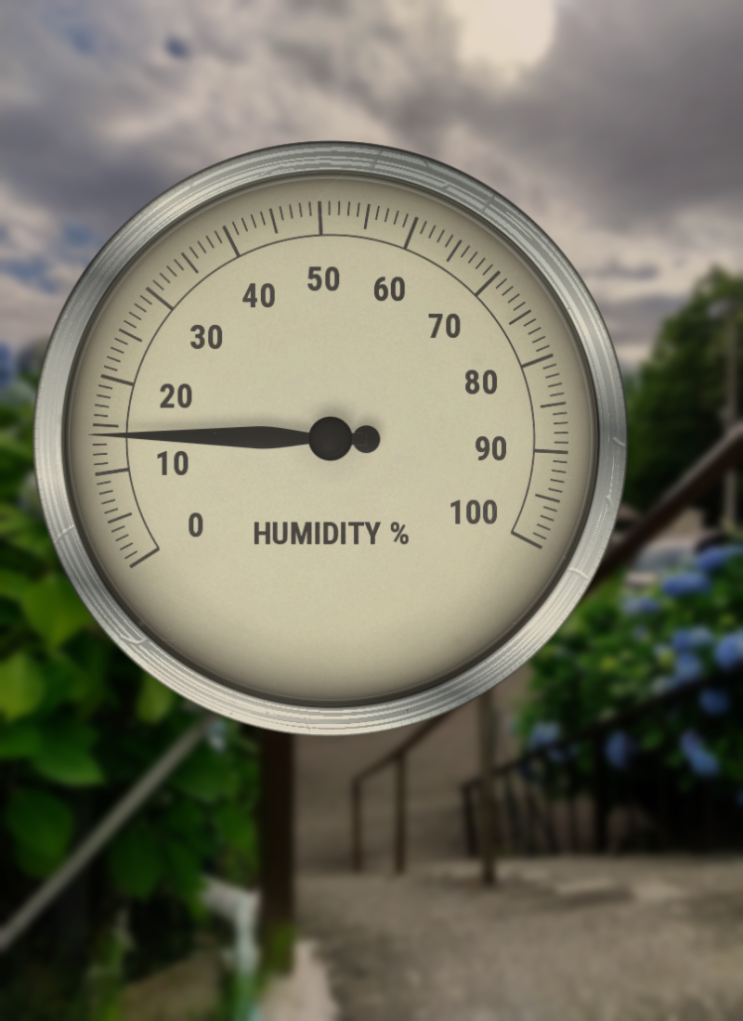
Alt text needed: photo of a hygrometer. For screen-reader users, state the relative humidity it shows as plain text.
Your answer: 14 %
